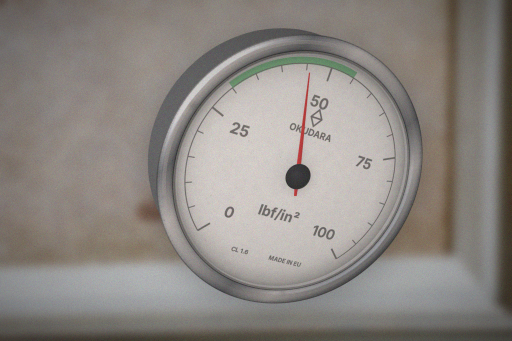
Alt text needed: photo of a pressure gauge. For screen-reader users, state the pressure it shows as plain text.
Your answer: 45 psi
